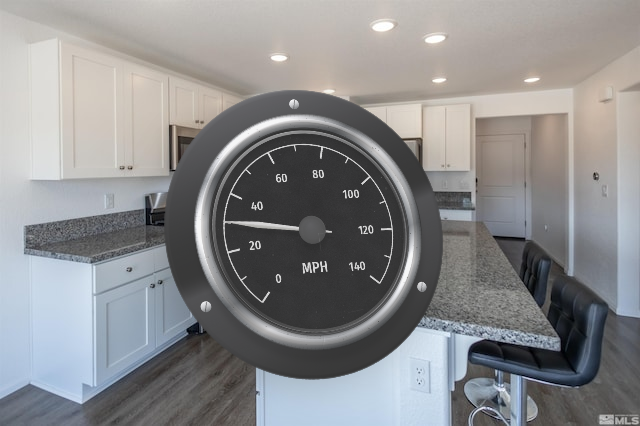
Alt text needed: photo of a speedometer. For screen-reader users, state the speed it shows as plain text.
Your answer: 30 mph
